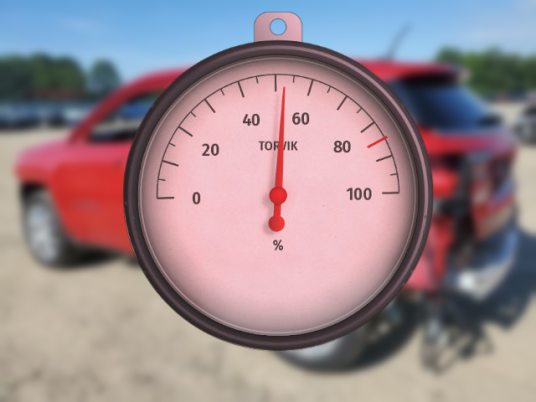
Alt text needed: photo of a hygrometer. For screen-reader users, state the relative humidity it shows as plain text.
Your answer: 52.5 %
